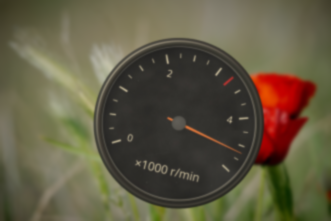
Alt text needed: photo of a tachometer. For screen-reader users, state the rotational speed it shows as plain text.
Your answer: 4625 rpm
